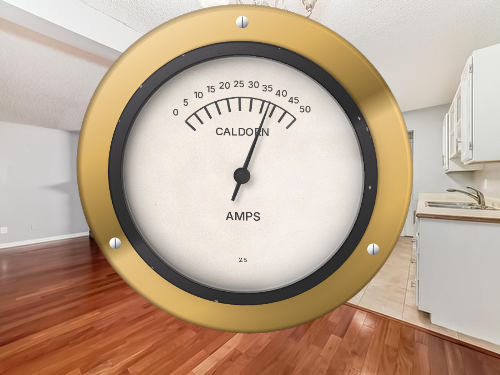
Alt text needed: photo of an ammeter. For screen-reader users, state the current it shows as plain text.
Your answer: 37.5 A
